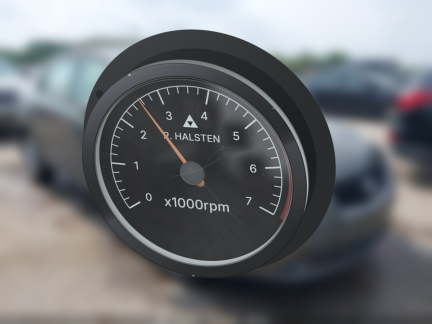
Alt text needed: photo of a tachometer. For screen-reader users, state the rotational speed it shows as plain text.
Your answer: 2600 rpm
